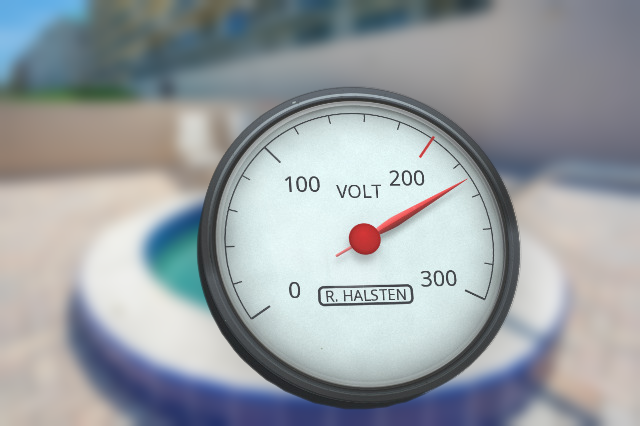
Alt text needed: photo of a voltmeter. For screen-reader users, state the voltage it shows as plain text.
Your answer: 230 V
